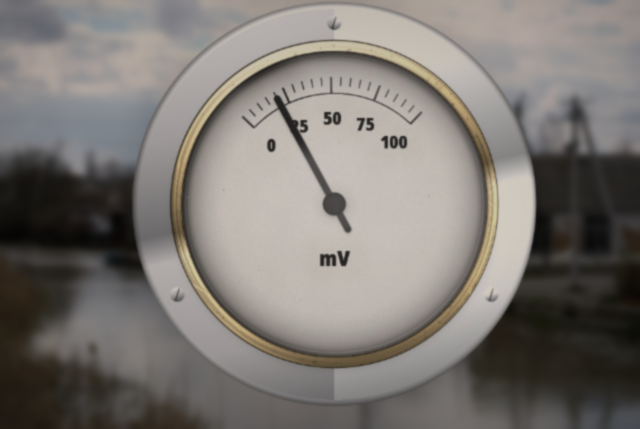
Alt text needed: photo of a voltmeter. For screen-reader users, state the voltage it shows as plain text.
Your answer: 20 mV
